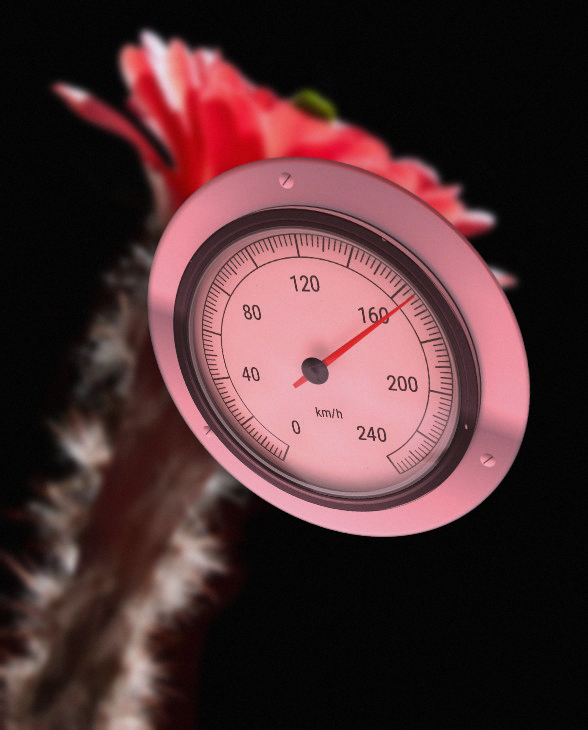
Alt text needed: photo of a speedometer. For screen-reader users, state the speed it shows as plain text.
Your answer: 164 km/h
